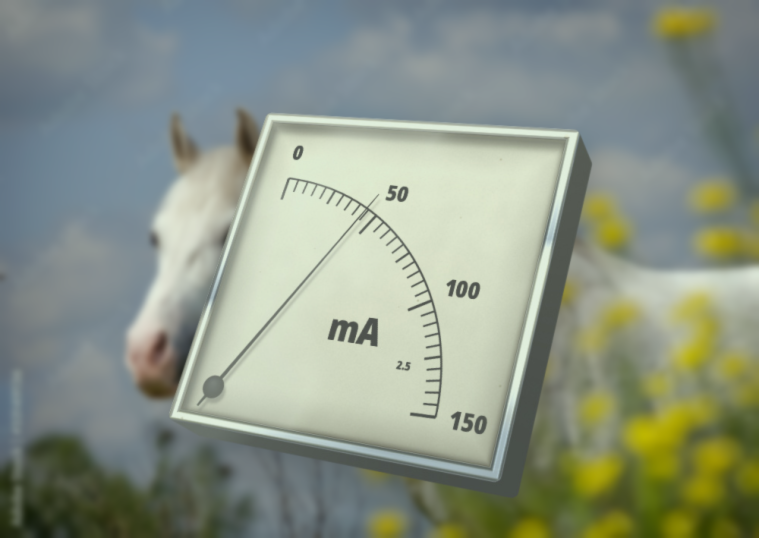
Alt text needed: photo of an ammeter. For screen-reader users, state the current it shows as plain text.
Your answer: 45 mA
